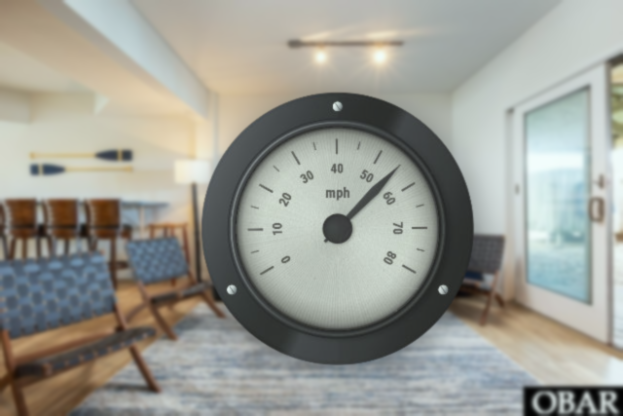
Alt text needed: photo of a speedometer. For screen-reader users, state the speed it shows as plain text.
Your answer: 55 mph
